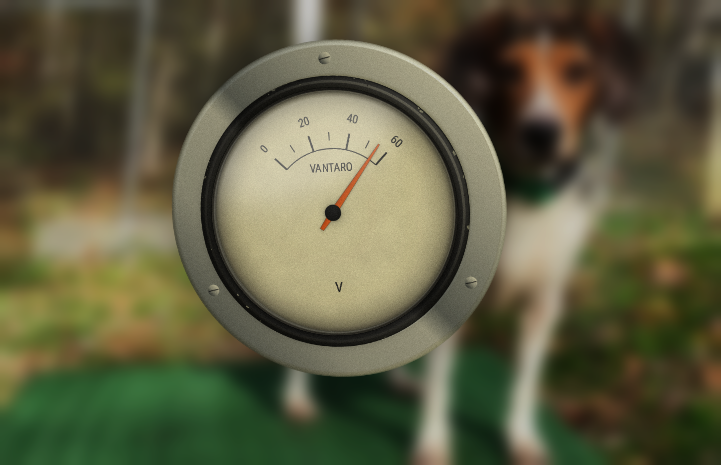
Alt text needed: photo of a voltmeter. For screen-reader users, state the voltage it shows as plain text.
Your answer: 55 V
